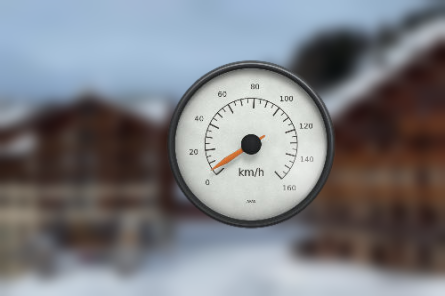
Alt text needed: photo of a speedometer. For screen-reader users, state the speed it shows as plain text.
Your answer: 5 km/h
